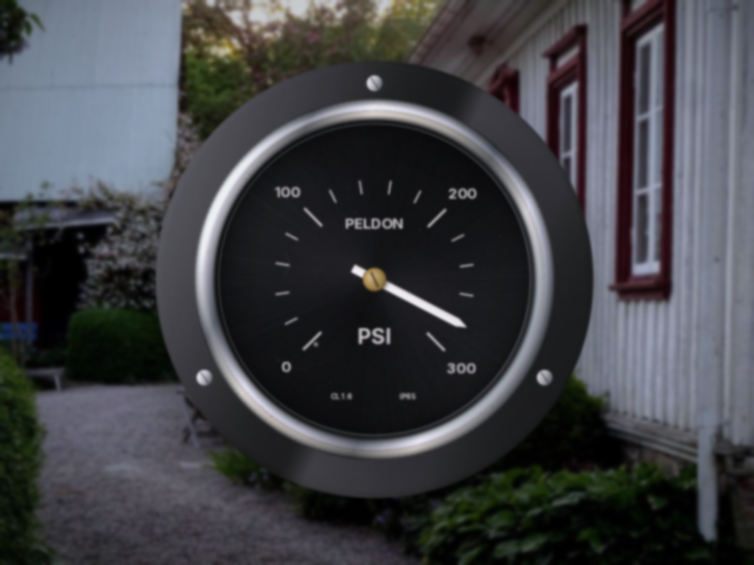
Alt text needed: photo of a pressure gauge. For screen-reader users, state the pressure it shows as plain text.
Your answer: 280 psi
